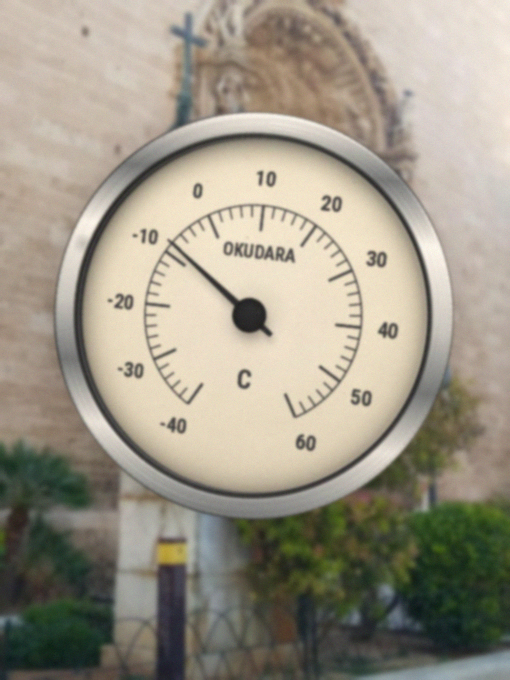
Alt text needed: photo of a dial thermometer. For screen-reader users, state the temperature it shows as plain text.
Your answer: -8 °C
